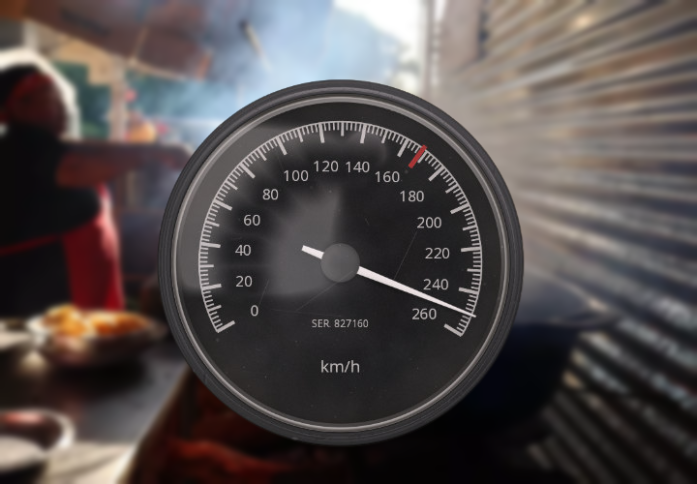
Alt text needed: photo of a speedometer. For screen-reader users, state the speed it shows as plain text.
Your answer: 250 km/h
